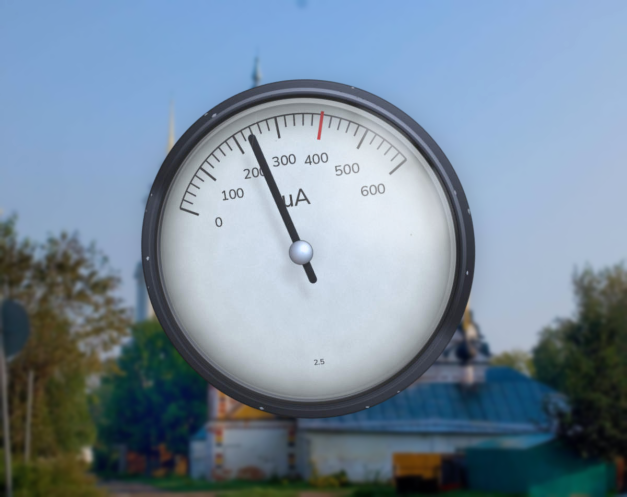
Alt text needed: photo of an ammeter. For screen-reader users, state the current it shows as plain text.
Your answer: 240 µA
